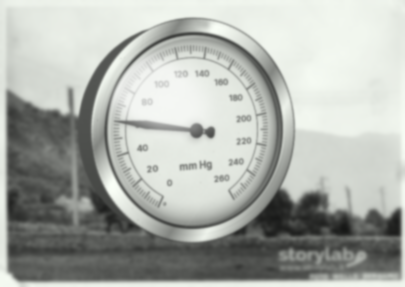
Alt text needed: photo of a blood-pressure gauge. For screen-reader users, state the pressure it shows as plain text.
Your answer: 60 mmHg
